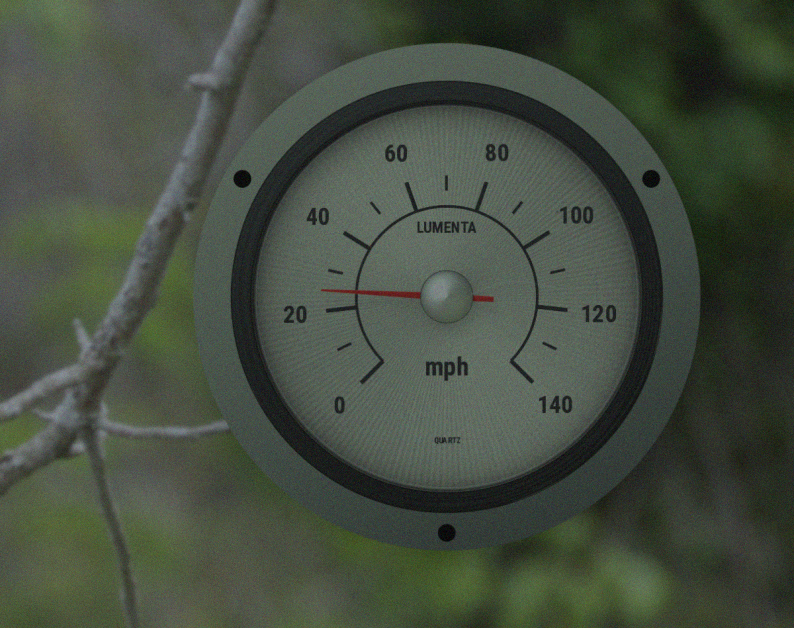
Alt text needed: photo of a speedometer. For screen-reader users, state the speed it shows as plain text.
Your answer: 25 mph
